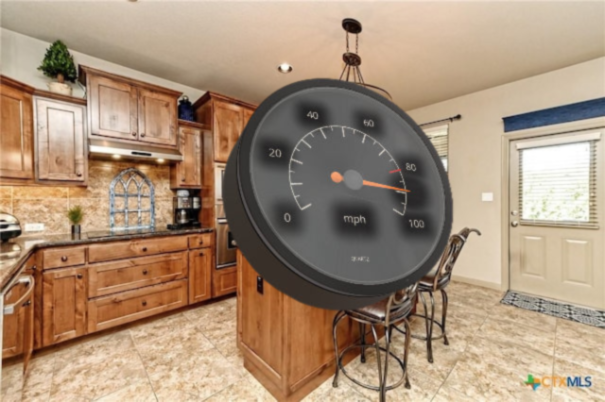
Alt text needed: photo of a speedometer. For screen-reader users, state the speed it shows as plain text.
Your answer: 90 mph
